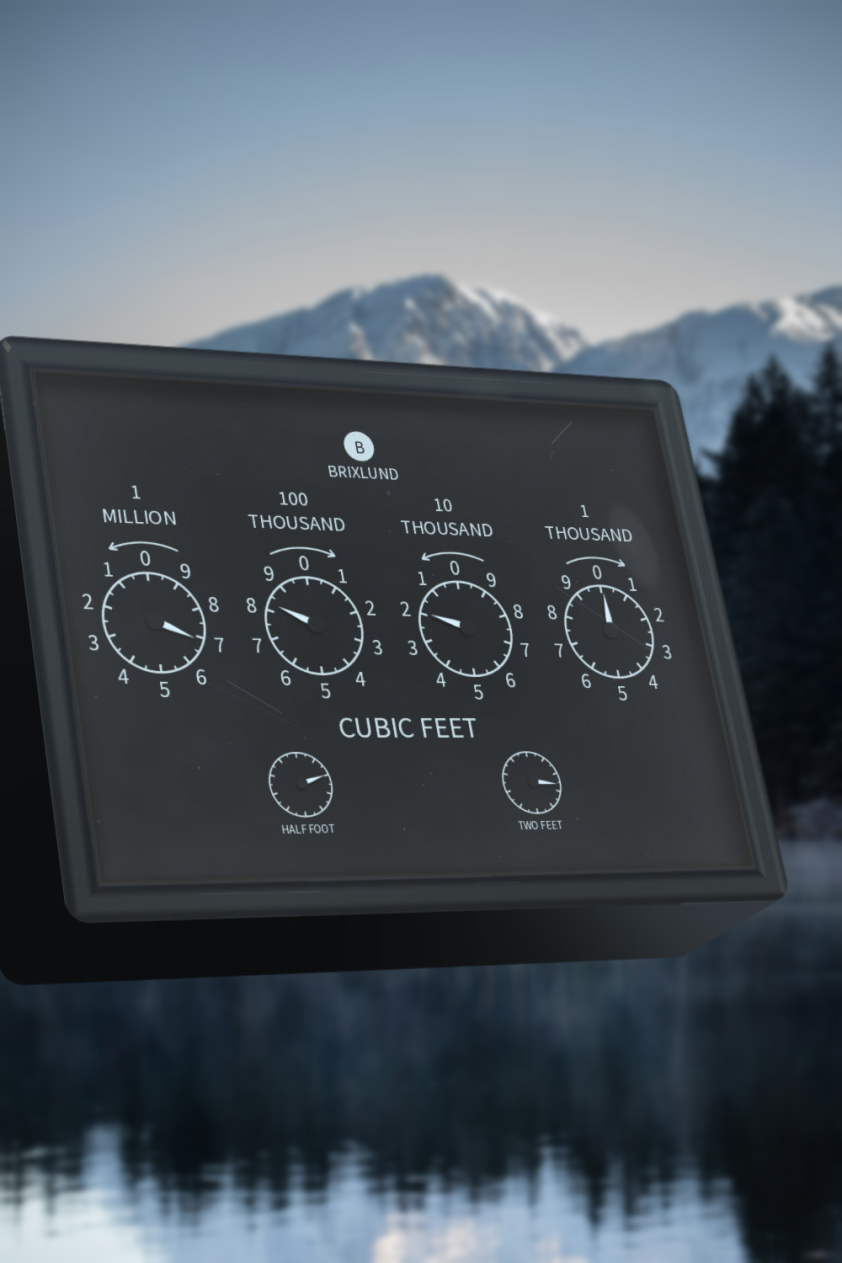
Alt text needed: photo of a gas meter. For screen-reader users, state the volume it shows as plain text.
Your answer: 682000 ft³
